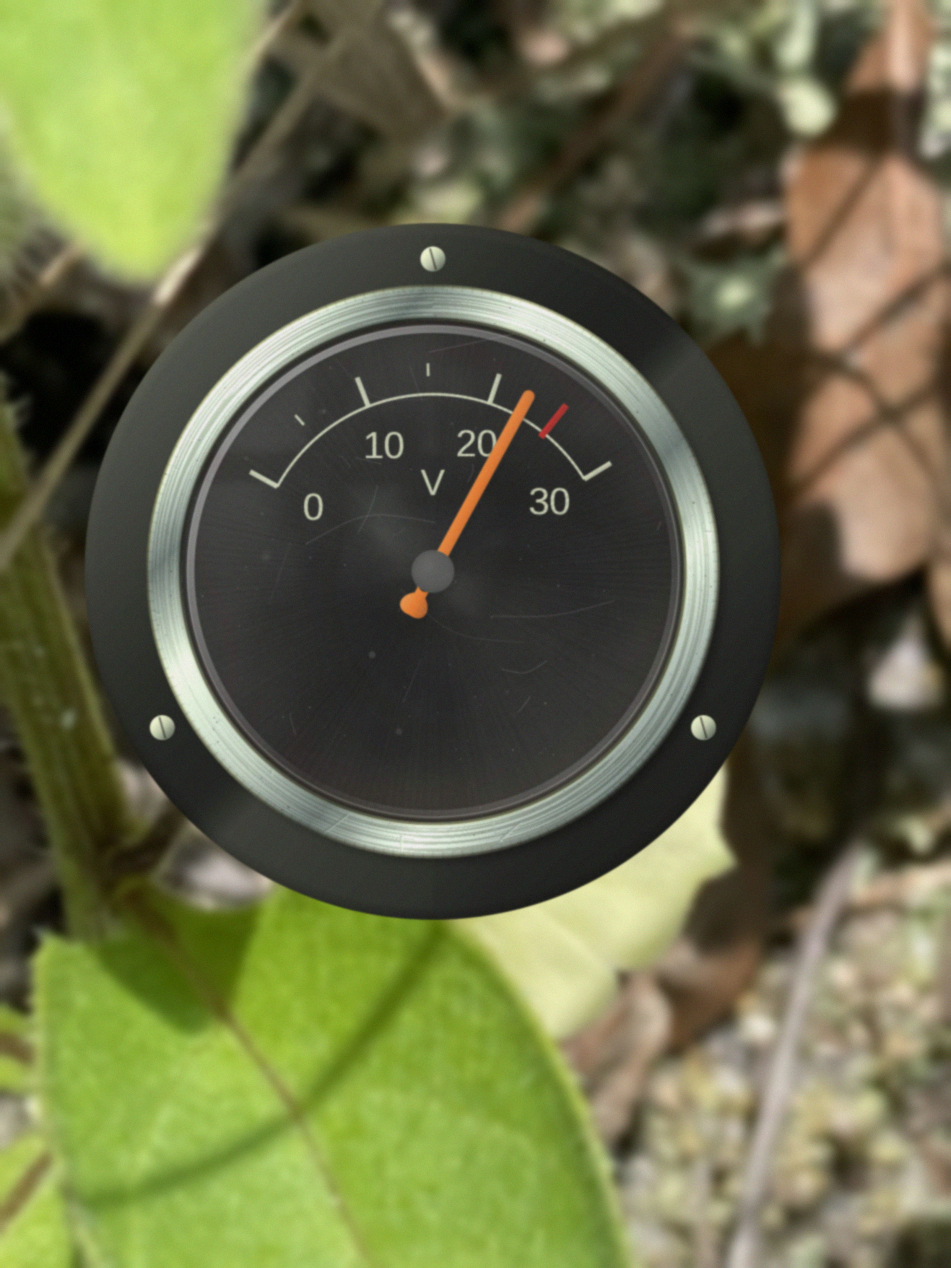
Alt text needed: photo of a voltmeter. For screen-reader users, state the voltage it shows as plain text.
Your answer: 22.5 V
